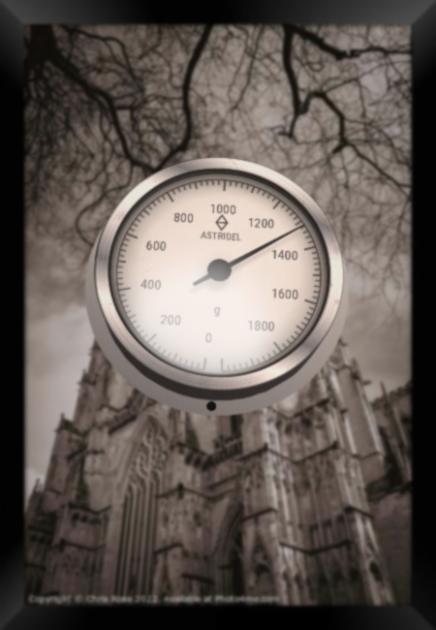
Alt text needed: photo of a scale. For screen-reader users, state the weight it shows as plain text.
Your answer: 1320 g
